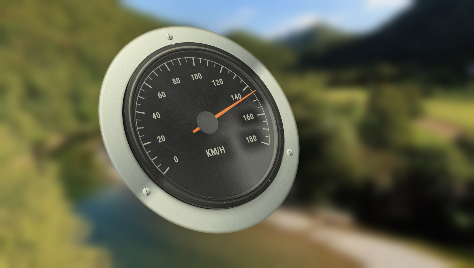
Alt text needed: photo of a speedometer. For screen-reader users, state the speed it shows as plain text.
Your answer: 145 km/h
